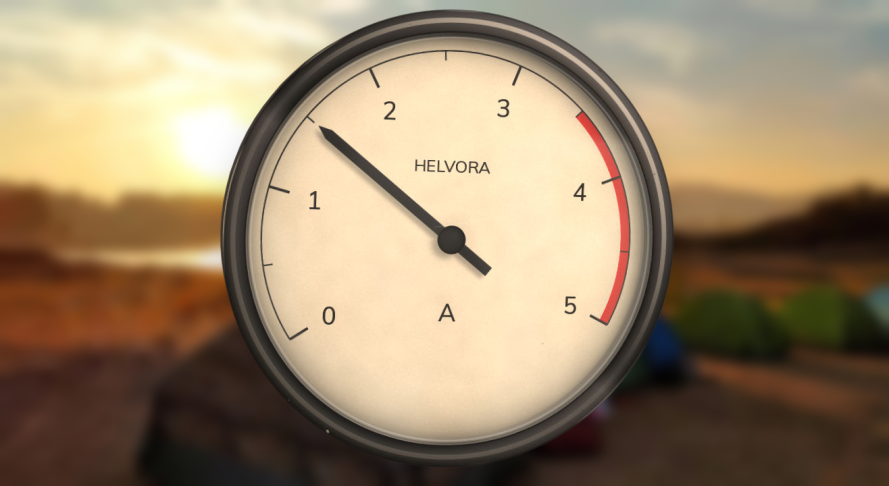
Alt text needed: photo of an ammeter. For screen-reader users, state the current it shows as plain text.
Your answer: 1.5 A
